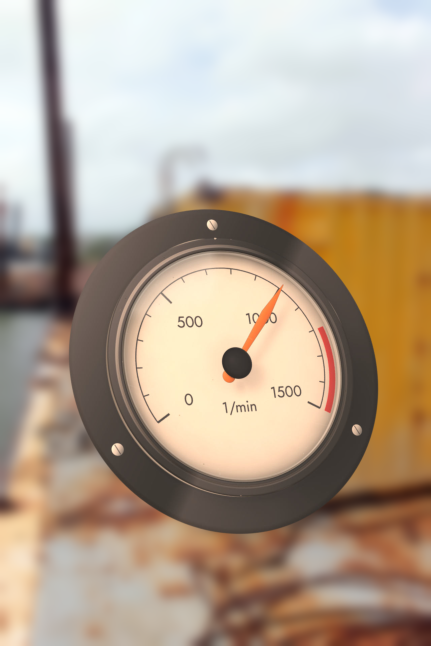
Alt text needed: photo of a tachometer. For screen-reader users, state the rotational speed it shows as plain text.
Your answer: 1000 rpm
